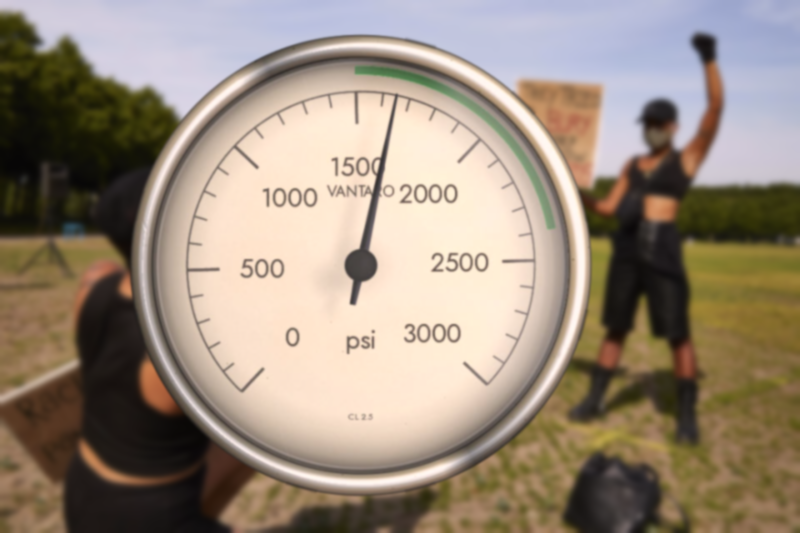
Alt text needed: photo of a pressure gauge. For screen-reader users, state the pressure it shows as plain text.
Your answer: 1650 psi
